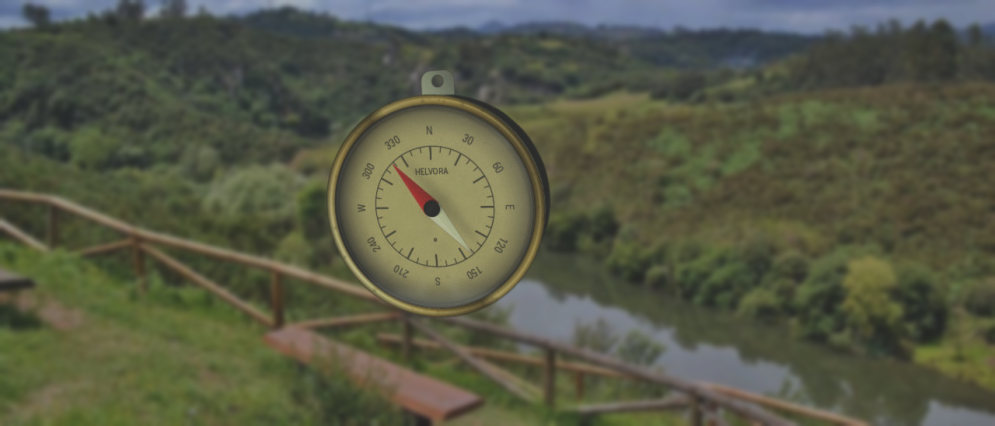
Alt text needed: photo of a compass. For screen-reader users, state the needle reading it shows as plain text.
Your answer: 320 °
